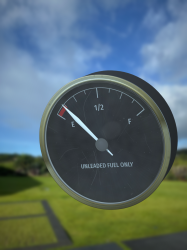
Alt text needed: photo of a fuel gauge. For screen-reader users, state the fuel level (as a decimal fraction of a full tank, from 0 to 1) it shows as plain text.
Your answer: 0.125
